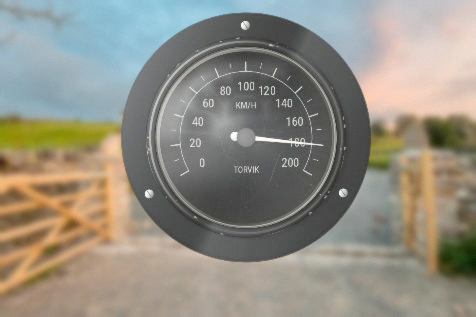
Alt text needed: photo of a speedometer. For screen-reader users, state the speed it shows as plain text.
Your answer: 180 km/h
